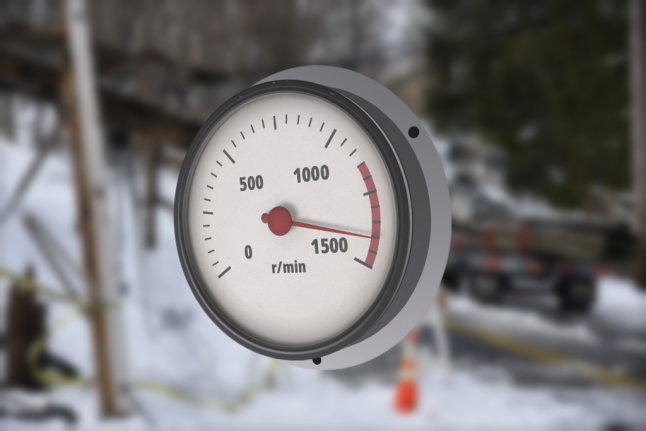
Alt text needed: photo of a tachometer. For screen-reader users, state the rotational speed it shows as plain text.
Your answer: 1400 rpm
